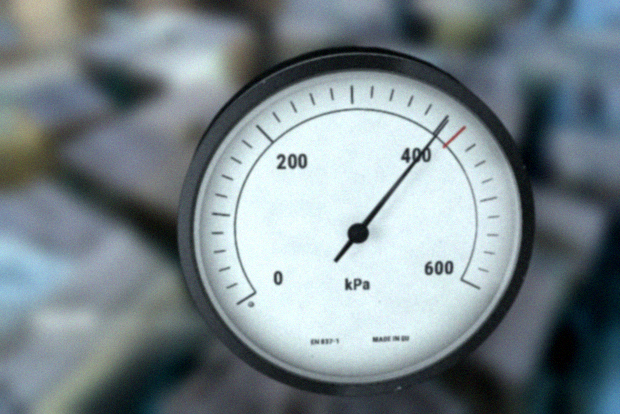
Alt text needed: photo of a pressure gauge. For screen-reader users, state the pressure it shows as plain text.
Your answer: 400 kPa
